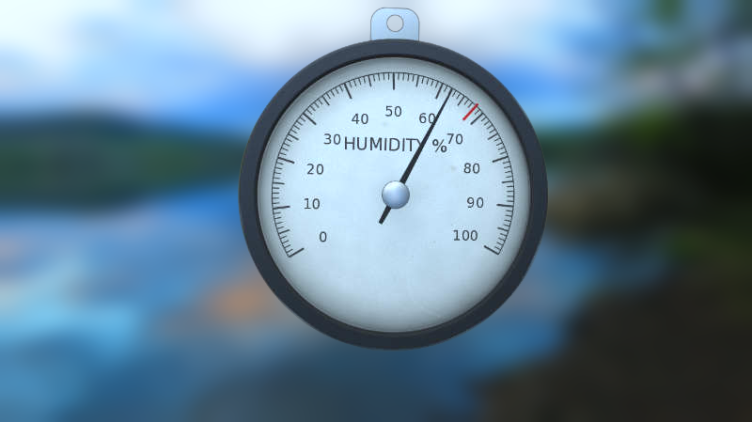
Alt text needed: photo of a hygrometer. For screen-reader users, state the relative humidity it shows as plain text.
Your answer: 62 %
